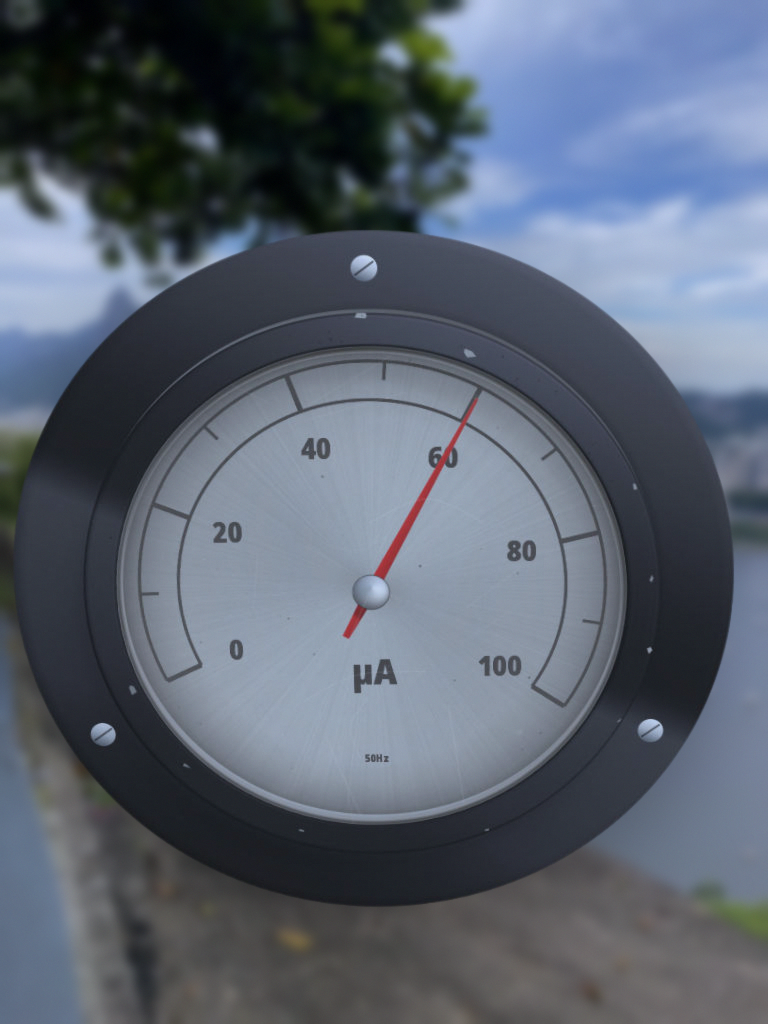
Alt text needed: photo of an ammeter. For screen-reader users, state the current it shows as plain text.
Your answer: 60 µA
